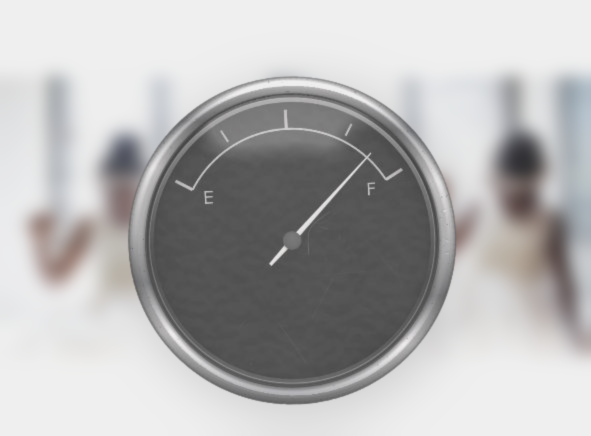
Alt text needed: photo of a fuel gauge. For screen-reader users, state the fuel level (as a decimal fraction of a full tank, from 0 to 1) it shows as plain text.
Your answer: 0.875
